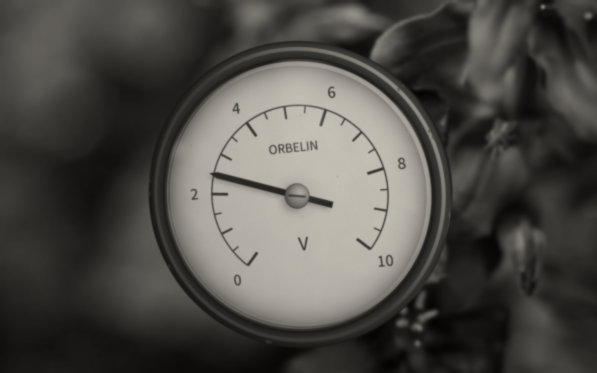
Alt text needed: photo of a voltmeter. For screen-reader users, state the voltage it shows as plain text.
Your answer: 2.5 V
